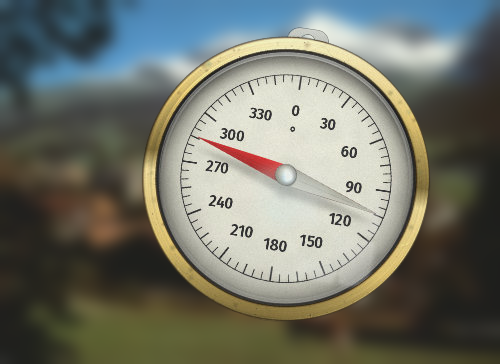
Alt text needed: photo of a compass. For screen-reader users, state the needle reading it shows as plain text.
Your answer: 285 °
